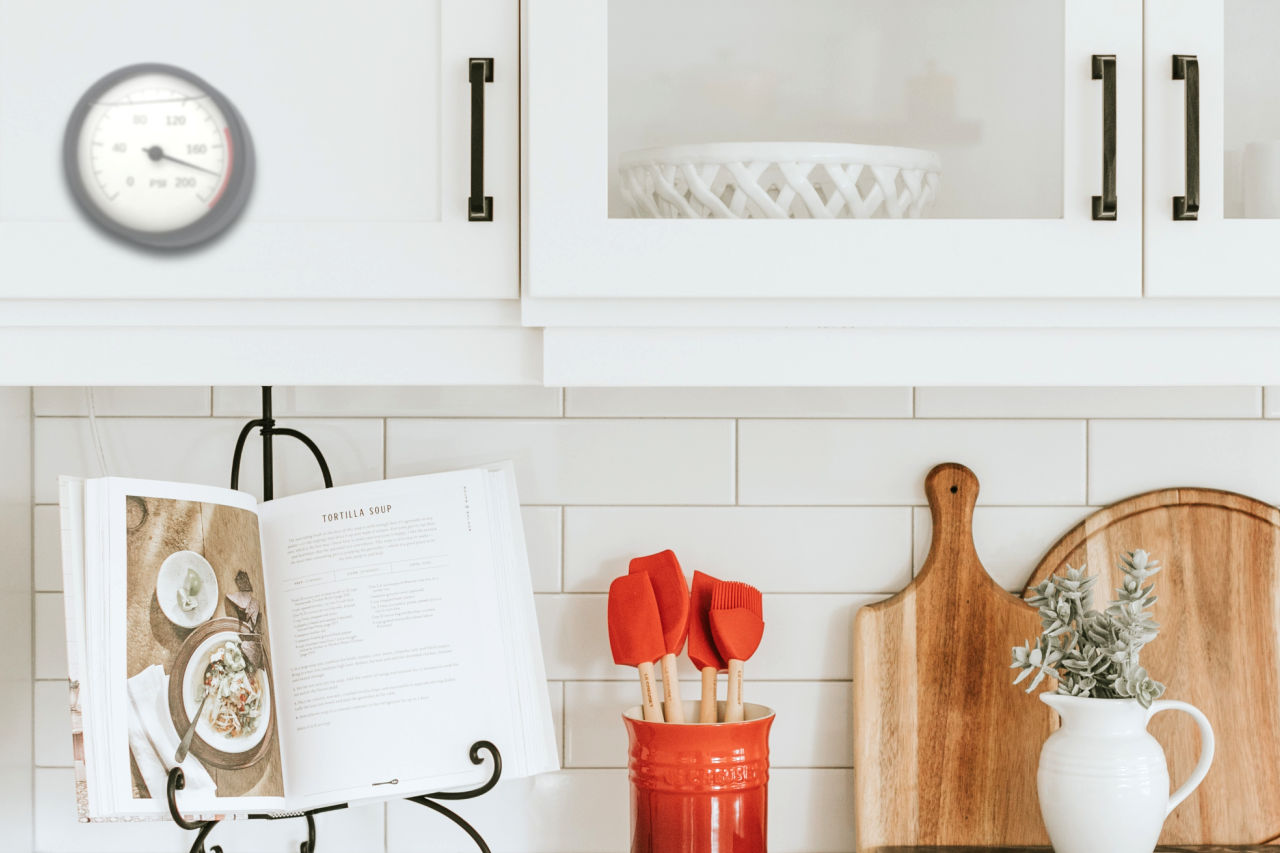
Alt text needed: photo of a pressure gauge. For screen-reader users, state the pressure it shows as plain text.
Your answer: 180 psi
